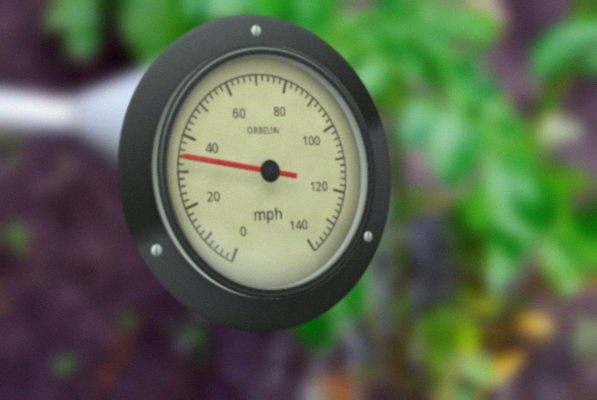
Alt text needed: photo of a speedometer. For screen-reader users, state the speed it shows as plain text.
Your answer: 34 mph
